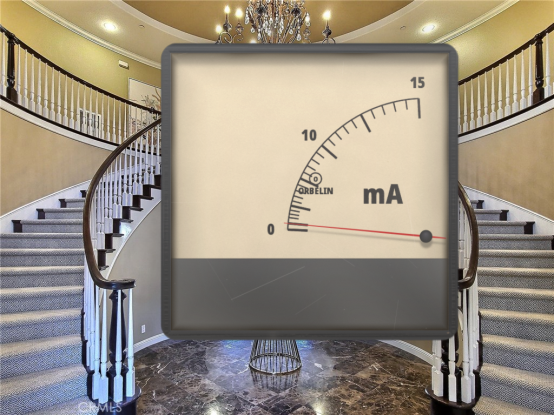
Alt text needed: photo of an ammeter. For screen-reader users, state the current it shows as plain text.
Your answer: 2.5 mA
